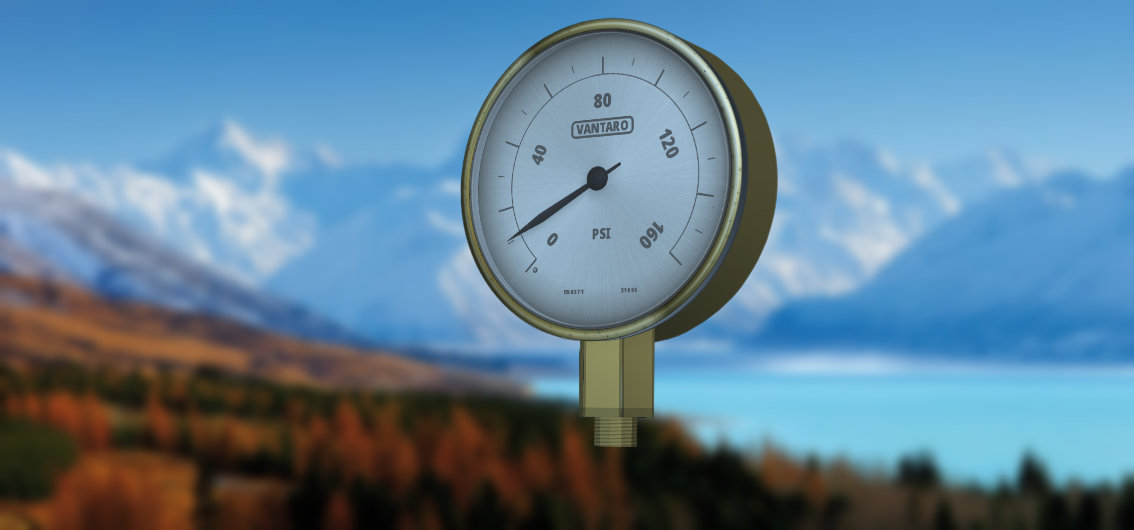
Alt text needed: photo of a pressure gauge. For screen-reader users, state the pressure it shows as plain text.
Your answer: 10 psi
